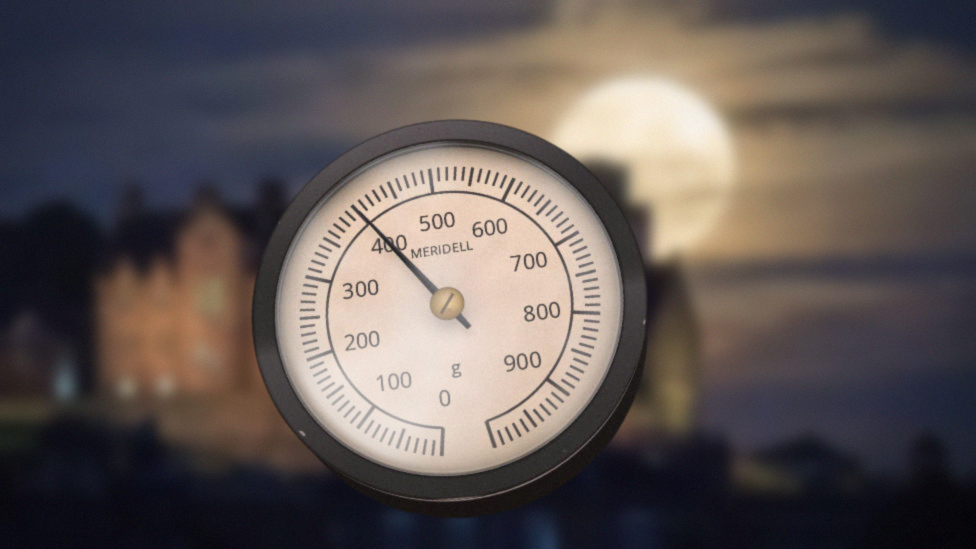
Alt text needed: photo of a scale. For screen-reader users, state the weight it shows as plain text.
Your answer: 400 g
